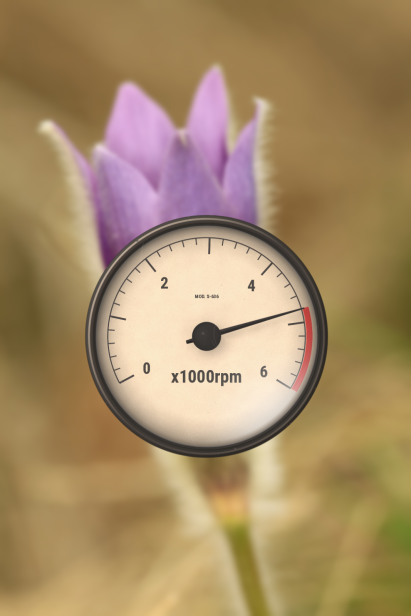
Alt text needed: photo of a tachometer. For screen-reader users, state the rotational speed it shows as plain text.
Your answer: 4800 rpm
